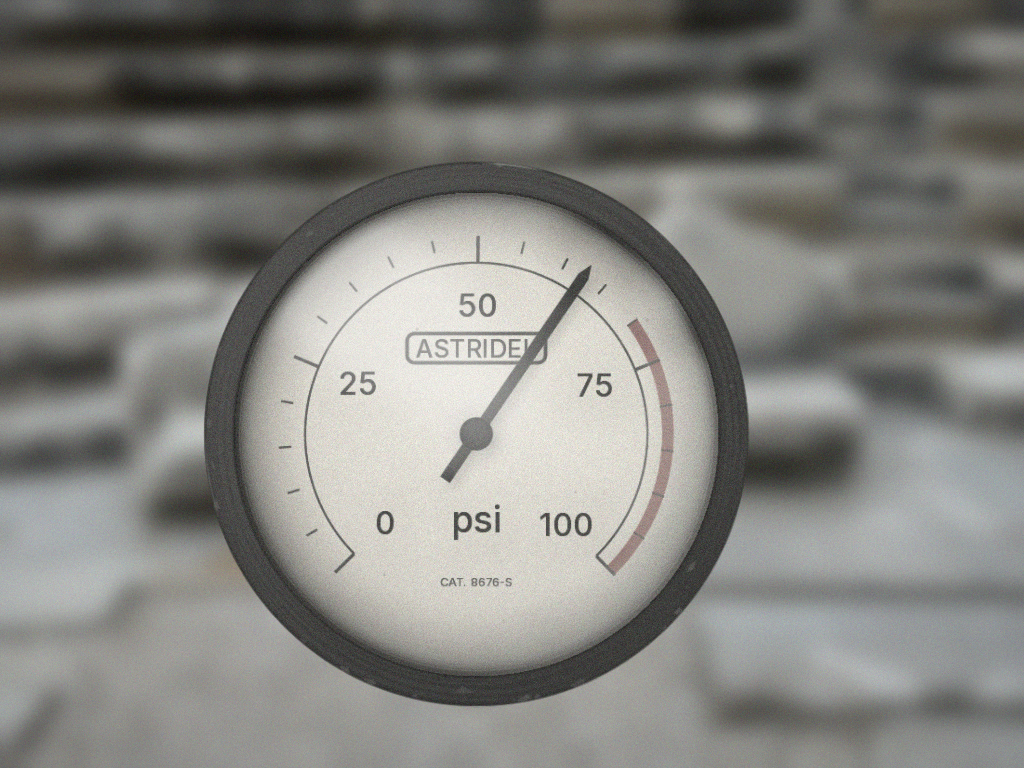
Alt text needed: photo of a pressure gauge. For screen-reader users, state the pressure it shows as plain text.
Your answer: 62.5 psi
